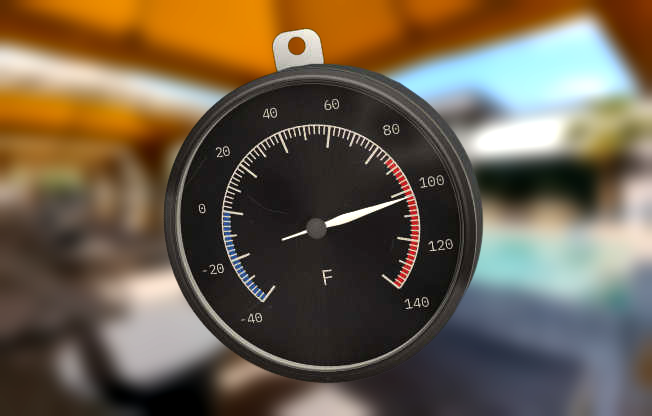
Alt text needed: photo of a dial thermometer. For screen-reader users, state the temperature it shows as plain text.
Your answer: 102 °F
